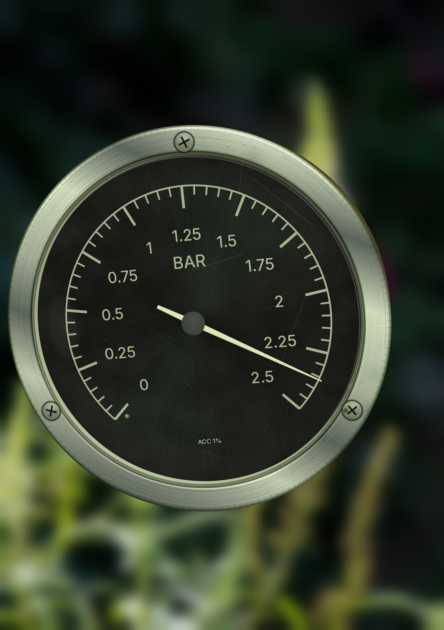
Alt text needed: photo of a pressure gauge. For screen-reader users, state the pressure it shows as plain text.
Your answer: 2.35 bar
